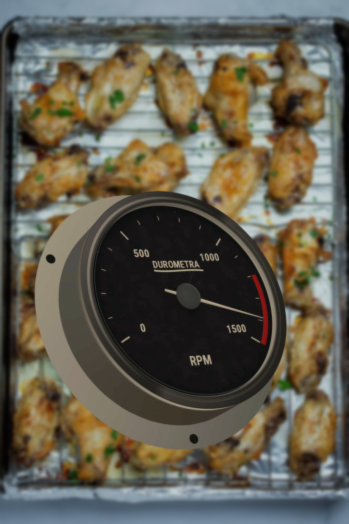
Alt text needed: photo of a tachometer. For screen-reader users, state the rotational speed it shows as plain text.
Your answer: 1400 rpm
